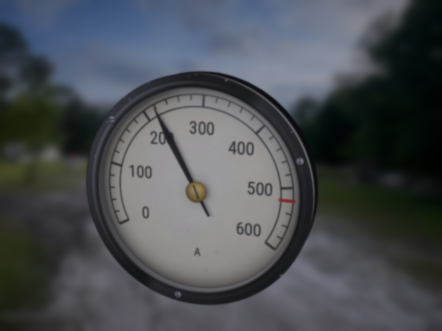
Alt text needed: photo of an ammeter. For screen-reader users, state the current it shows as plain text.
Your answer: 220 A
